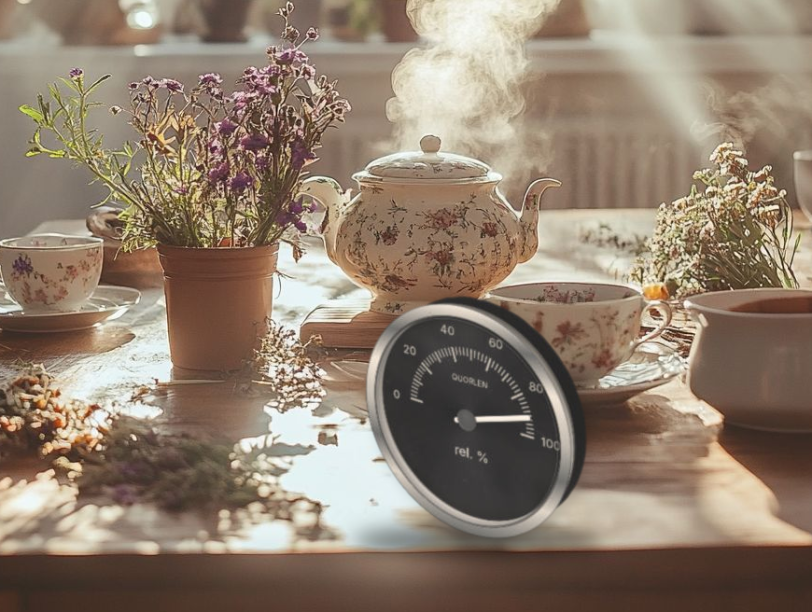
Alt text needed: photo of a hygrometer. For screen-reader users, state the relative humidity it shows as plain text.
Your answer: 90 %
